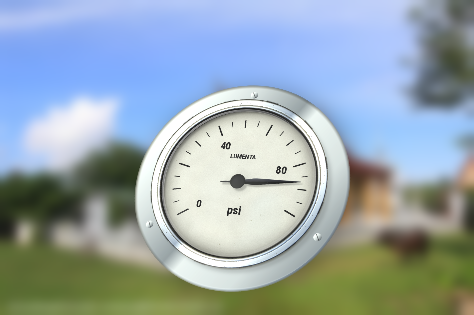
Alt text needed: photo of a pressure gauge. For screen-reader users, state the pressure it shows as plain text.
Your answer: 87.5 psi
